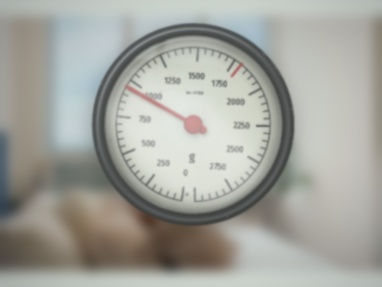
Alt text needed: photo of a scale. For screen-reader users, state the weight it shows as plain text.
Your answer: 950 g
